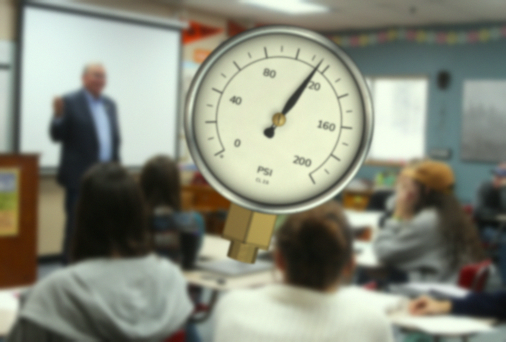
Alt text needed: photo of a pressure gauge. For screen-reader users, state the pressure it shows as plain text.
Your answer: 115 psi
